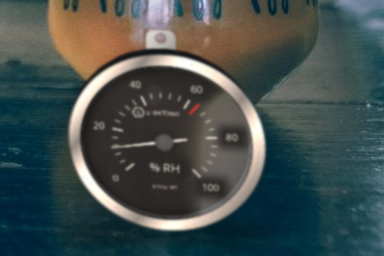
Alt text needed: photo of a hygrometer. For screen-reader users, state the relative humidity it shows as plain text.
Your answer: 12 %
